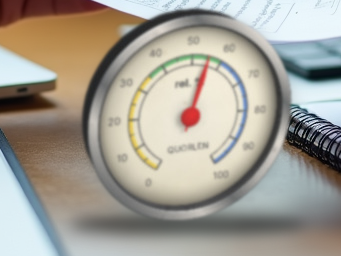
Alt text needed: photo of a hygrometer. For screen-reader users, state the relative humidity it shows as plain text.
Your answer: 55 %
